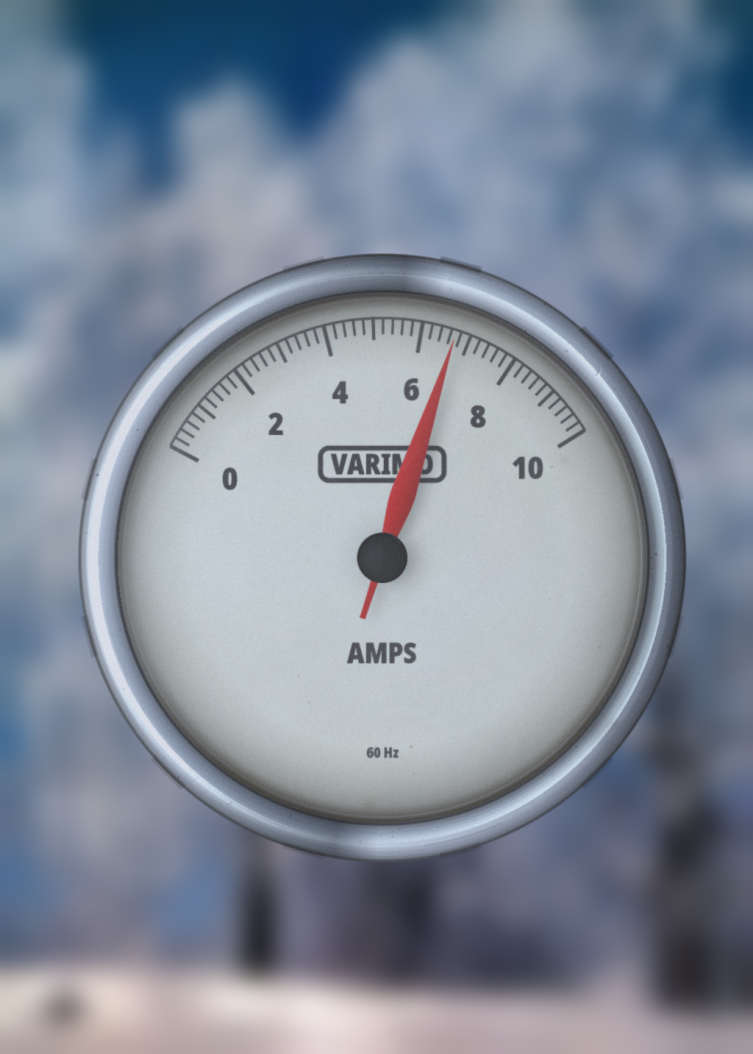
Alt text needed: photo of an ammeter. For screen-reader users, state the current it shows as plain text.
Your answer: 6.7 A
